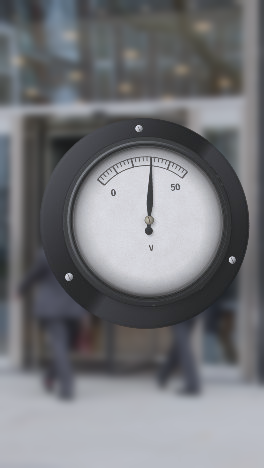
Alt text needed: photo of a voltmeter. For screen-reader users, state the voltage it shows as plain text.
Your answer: 30 V
